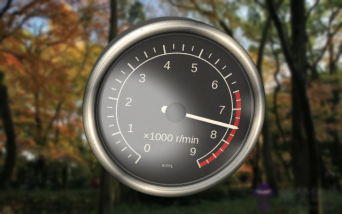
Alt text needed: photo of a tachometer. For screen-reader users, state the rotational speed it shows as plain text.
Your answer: 7500 rpm
